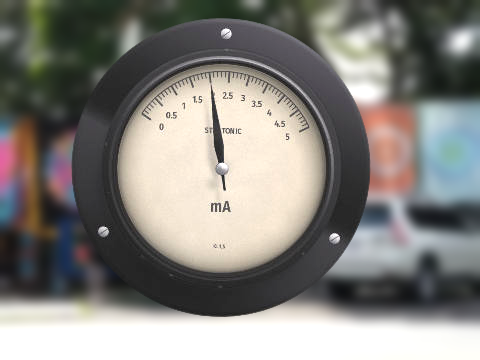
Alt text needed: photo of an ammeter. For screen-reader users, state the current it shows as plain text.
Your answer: 2 mA
